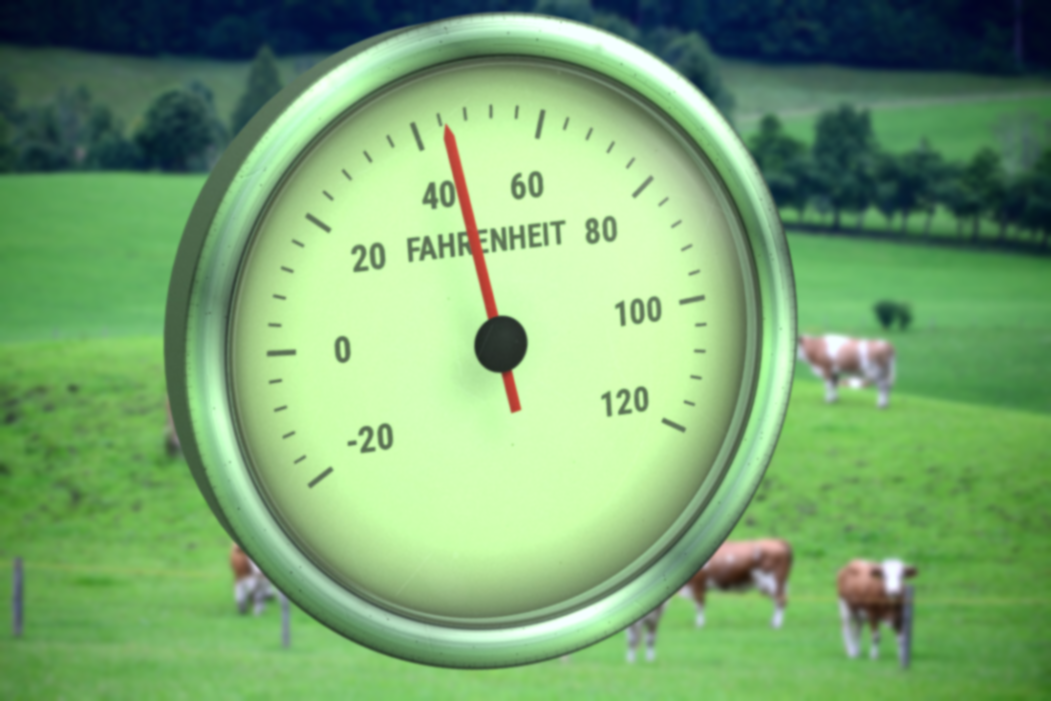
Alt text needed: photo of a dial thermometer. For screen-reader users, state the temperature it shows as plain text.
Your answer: 44 °F
